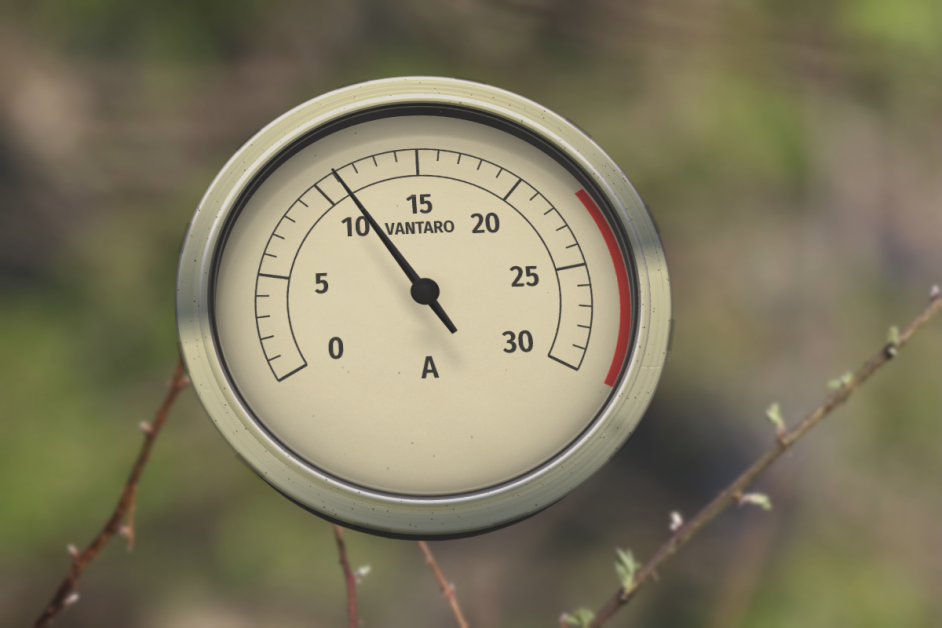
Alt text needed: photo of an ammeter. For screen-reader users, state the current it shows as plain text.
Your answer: 11 A
